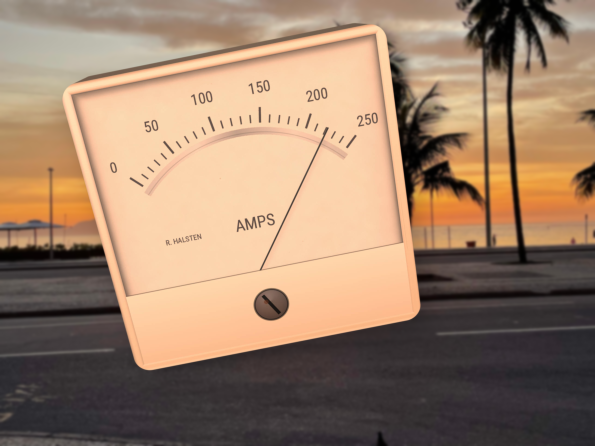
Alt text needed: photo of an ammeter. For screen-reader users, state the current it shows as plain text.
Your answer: 220 A
